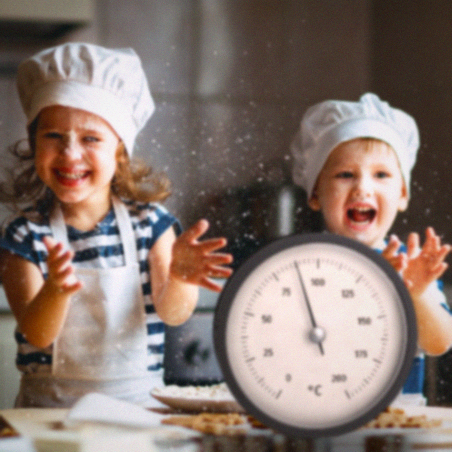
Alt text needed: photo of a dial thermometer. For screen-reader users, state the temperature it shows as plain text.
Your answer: 87.5 °C
